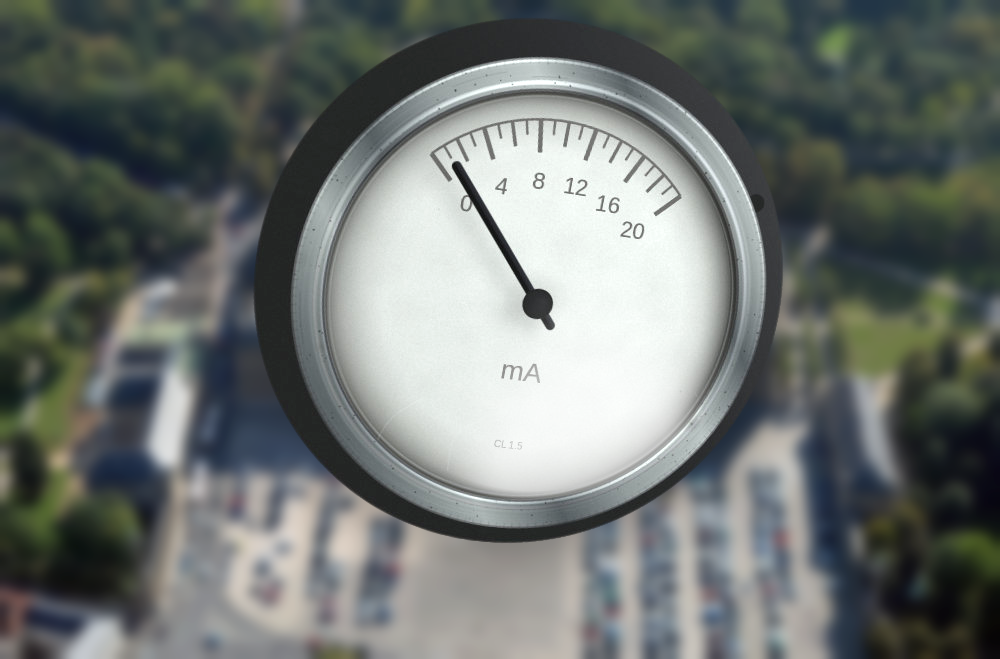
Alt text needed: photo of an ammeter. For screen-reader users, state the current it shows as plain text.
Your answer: 1 mA
